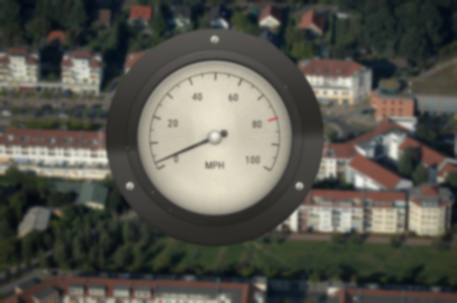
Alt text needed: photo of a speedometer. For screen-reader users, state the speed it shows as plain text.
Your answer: 2.5 mph
